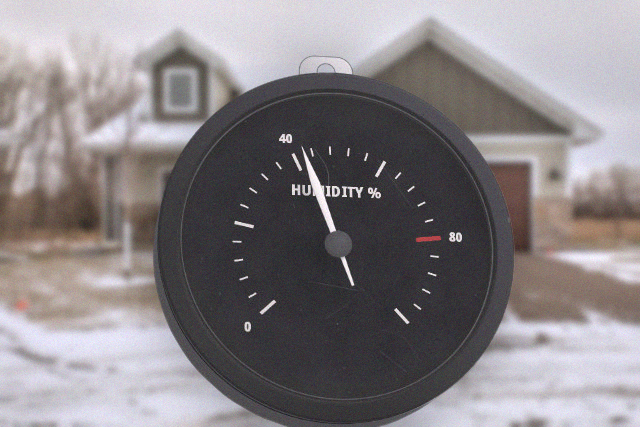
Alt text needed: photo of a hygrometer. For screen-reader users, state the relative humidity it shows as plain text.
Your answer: 42 %
